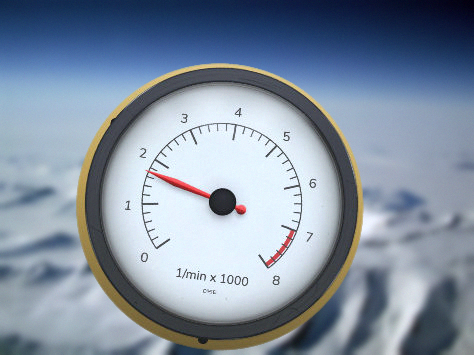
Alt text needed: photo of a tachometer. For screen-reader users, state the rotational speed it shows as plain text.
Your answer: 1700 rpm
